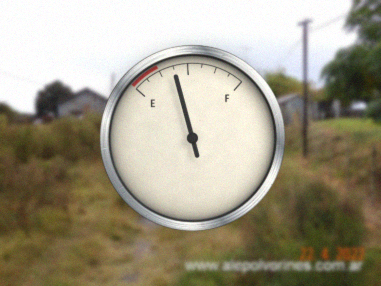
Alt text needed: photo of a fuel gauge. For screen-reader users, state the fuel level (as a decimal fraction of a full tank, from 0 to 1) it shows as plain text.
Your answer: 0.375
